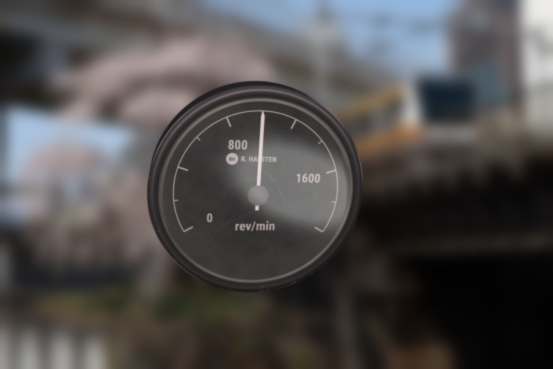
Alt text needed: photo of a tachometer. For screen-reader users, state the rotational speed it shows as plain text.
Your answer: 1000 rpm
